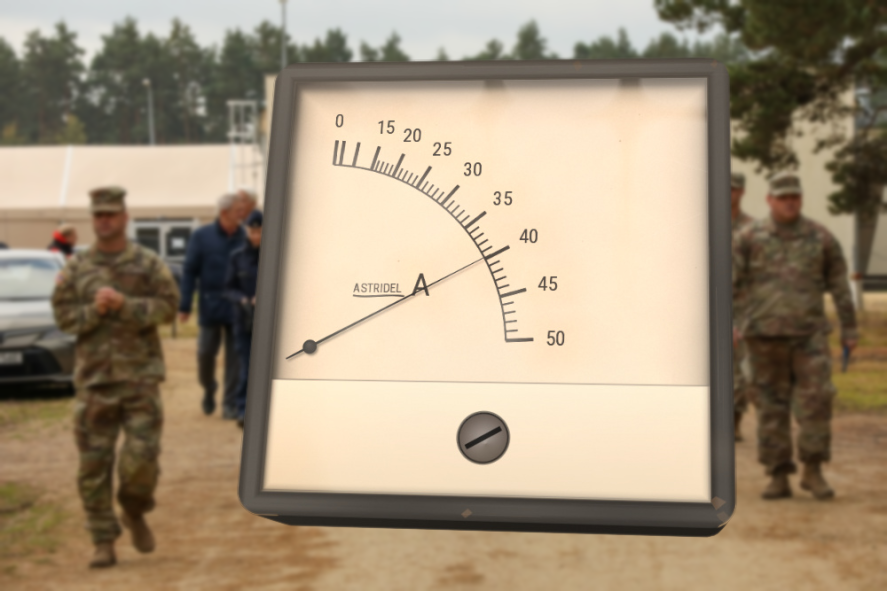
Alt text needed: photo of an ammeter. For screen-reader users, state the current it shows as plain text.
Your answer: 40 A
